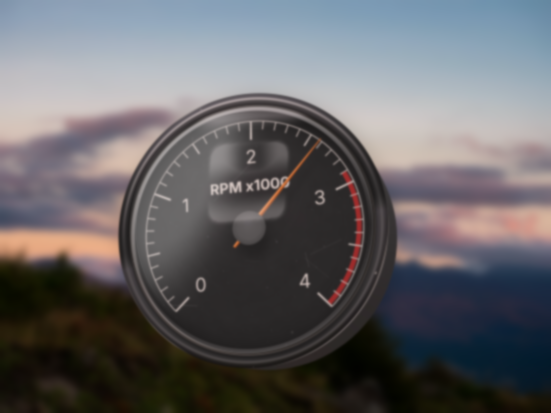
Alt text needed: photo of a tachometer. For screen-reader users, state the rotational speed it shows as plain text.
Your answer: 2600 rpm
